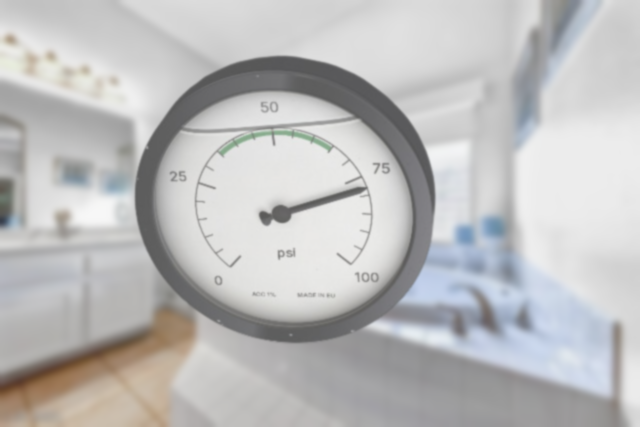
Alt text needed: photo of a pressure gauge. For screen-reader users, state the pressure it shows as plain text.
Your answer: 77.5 psi
